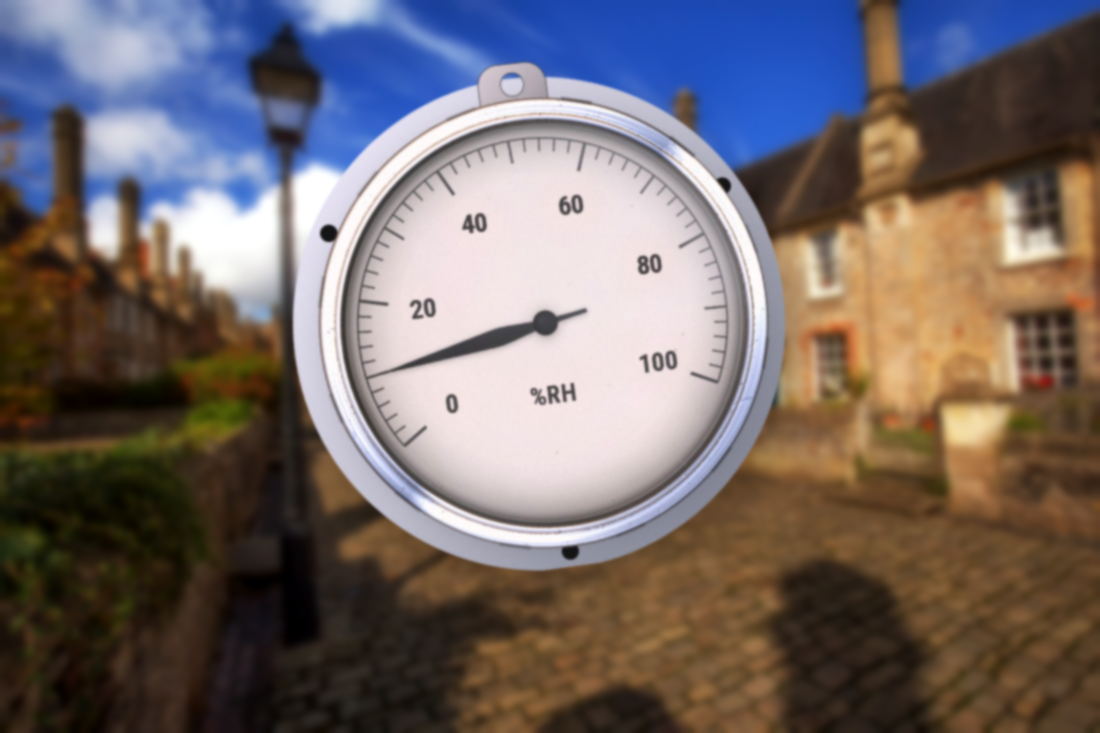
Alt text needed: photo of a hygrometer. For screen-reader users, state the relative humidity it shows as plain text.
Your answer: 10 %
